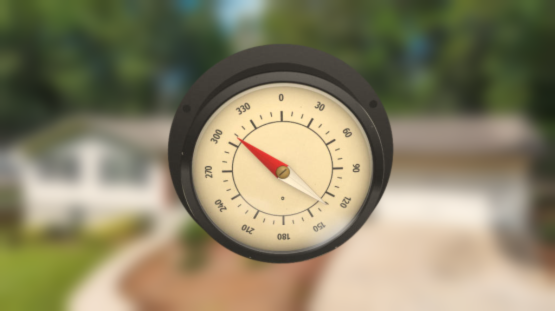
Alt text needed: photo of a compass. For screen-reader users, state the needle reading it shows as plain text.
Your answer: 310 °
